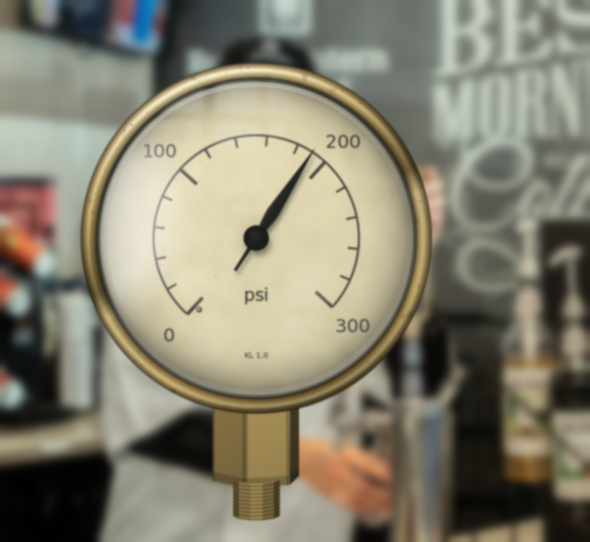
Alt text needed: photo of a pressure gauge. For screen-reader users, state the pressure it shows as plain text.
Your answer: 190 psi
